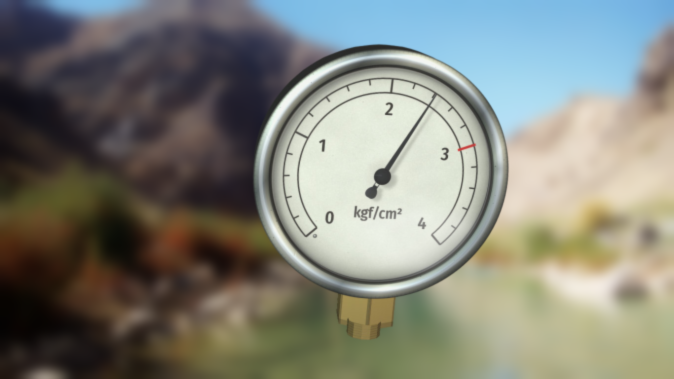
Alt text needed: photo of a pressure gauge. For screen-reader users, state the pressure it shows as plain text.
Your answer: 2.4 kg/cm²
